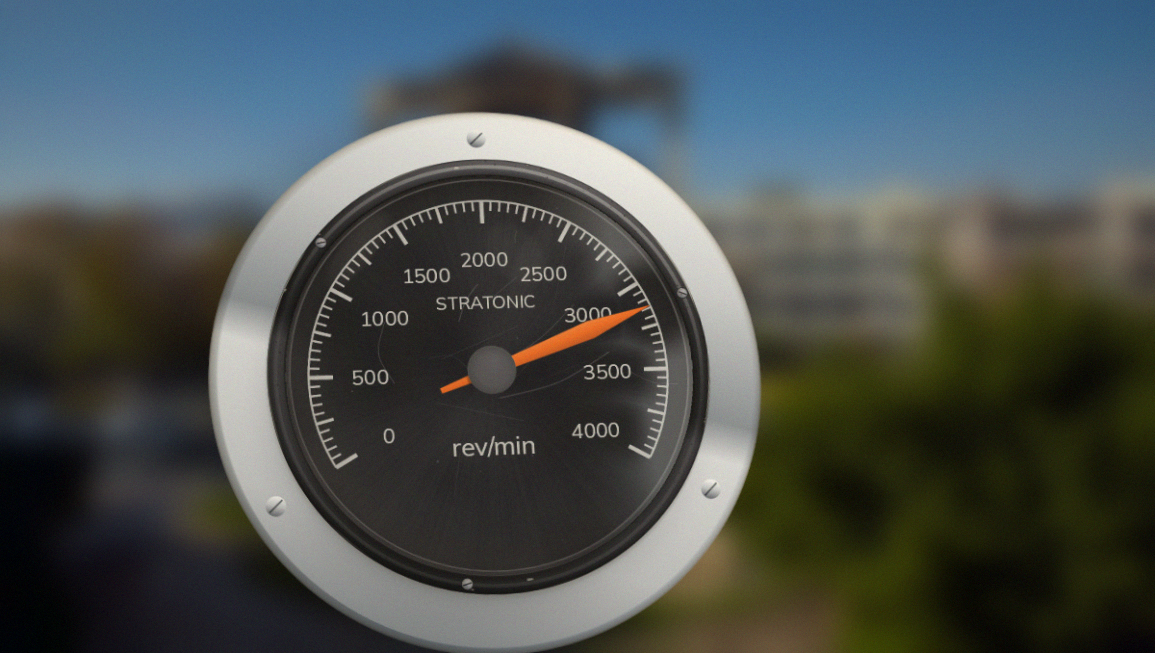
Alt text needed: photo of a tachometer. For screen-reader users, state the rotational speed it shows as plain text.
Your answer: 3150 rpm
